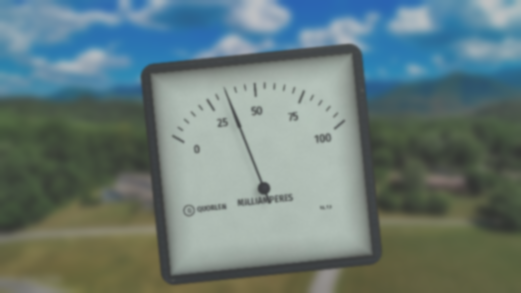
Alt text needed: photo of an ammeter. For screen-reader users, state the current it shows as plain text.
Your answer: 35 mA
